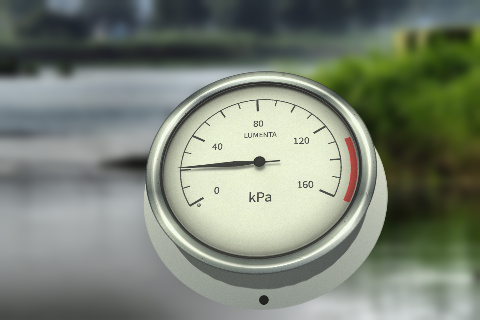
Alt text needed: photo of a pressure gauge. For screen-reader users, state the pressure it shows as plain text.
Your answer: 20 kPa
